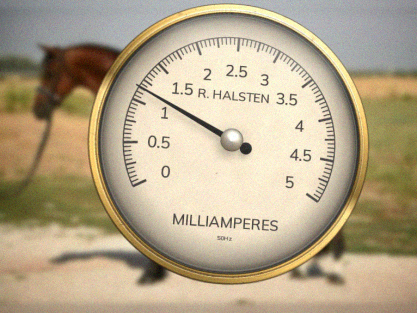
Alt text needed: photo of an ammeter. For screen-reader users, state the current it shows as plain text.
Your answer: 1.15 mA
